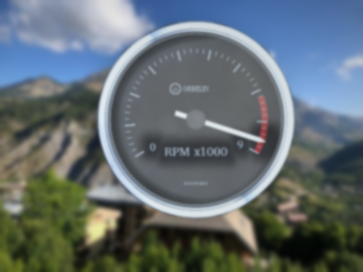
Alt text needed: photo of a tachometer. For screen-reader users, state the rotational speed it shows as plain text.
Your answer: 8600 rpm
